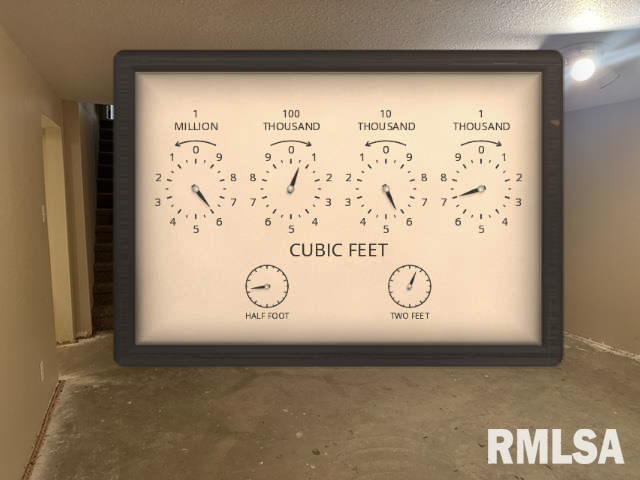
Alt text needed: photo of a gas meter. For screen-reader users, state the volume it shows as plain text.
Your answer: 605700 ft³
